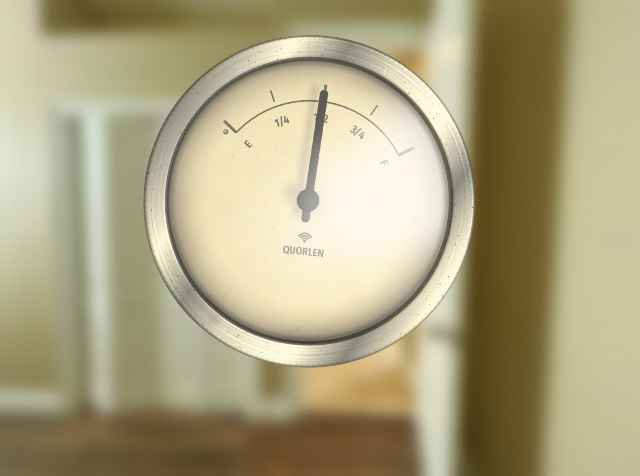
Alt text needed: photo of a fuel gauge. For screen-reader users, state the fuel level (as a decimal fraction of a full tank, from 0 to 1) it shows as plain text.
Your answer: 0.5
